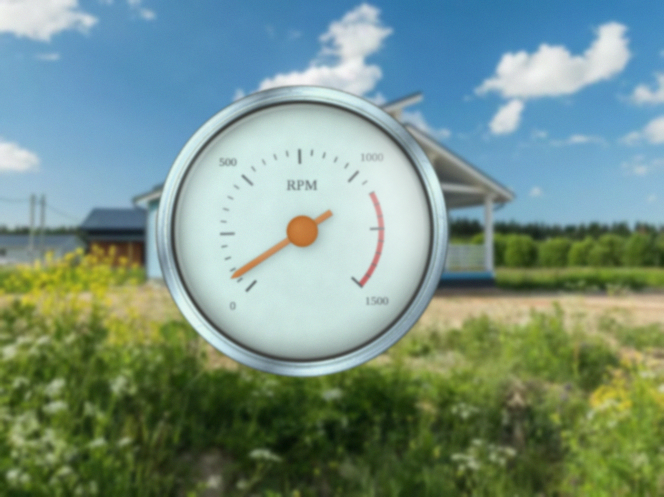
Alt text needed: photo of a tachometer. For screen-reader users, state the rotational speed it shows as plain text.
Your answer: 75 rpm
